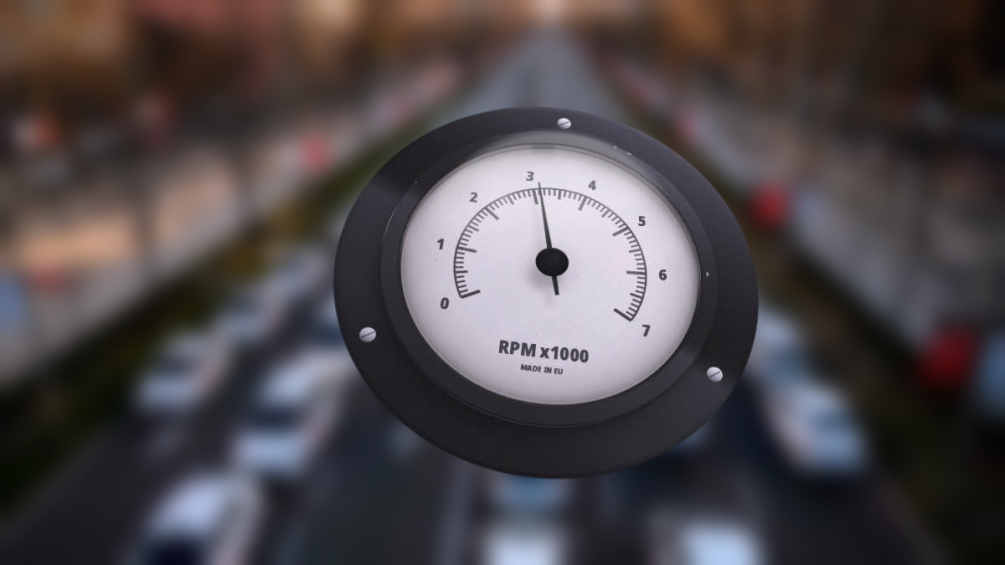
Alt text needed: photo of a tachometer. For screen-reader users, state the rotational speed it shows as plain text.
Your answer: 3100 rpm
